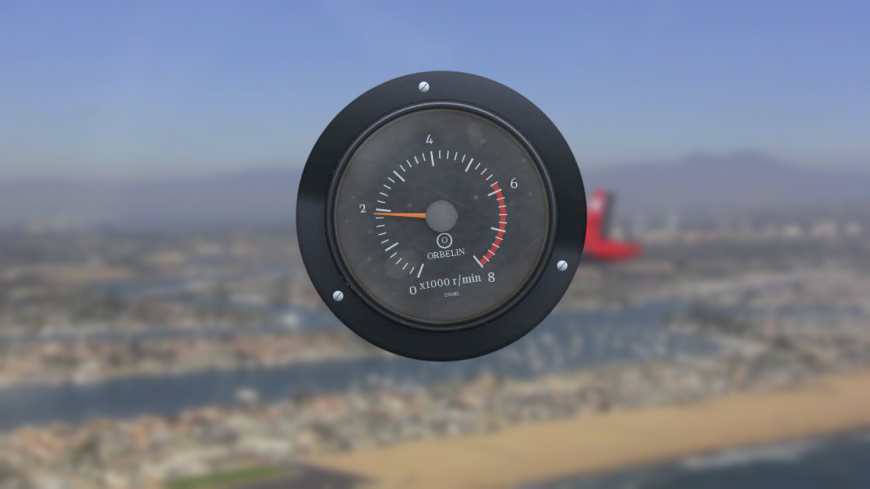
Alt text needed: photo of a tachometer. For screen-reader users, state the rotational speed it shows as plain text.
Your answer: 1900 rpm
